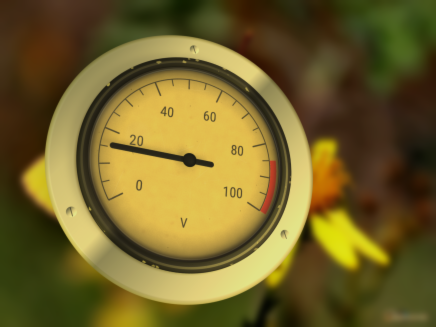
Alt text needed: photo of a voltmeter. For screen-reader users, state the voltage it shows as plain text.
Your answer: 15 V
